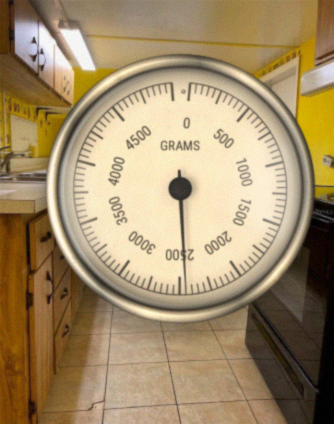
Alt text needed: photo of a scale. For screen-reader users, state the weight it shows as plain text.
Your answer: 2450 g
